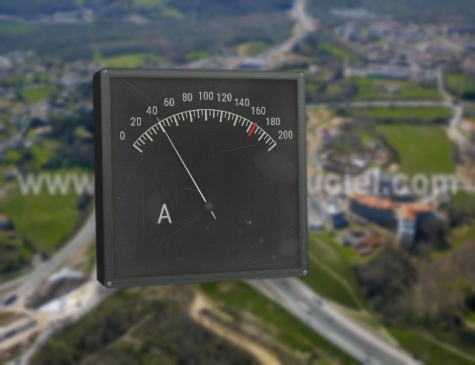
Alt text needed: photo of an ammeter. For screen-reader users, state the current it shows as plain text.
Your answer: 40 A
